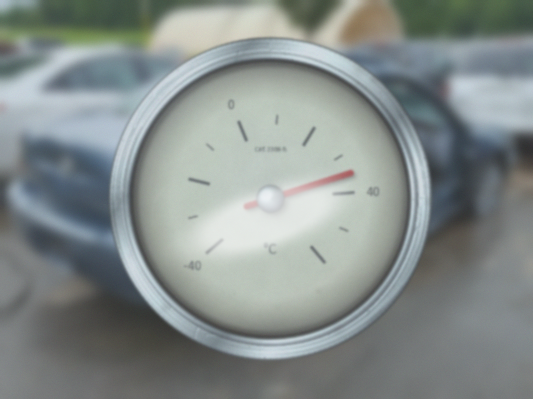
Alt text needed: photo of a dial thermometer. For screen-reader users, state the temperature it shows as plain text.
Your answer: 35 °C
